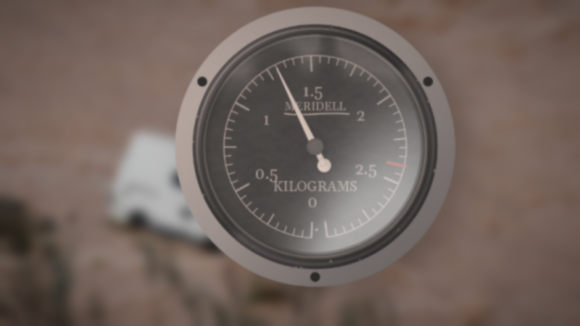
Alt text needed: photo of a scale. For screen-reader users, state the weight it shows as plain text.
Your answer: 1.3 kg
